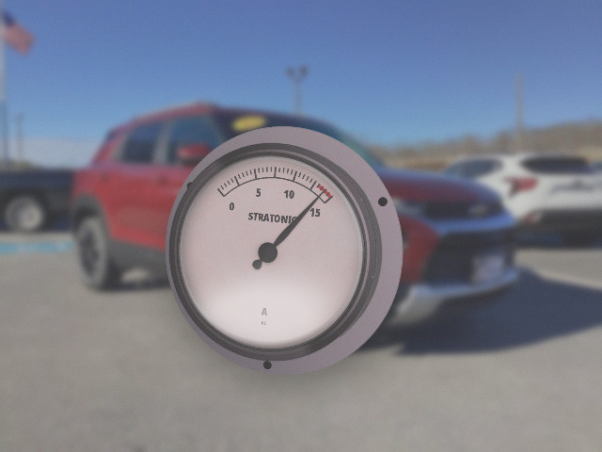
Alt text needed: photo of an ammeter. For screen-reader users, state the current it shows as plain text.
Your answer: 14 A
